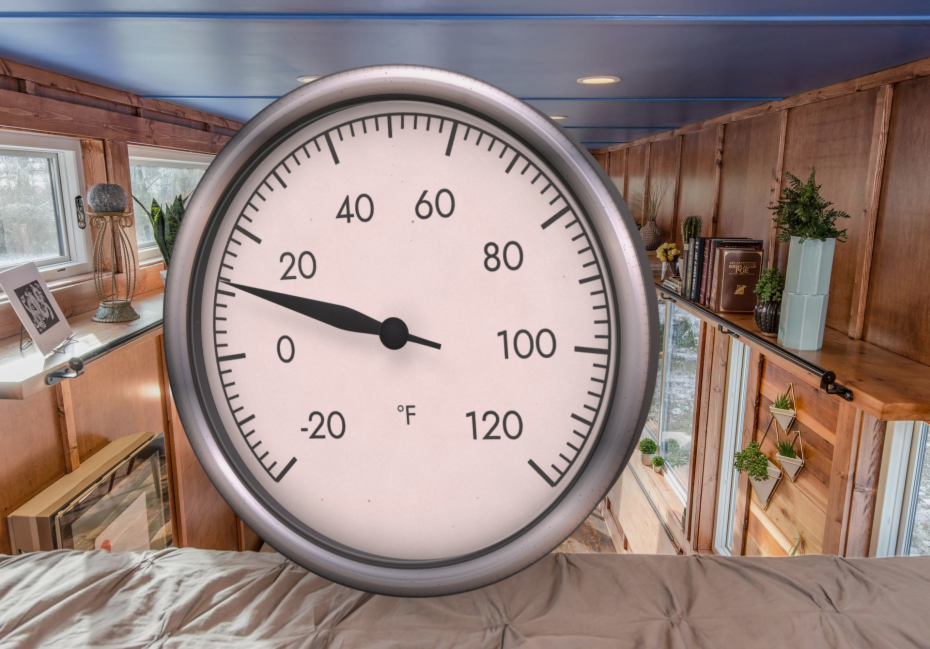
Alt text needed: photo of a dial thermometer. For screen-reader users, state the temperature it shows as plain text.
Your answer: 12 °F
